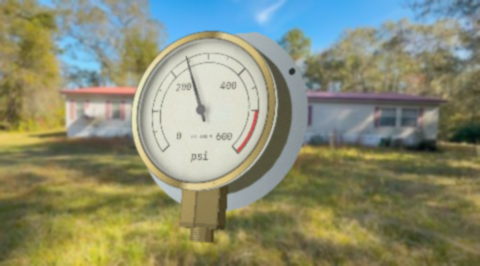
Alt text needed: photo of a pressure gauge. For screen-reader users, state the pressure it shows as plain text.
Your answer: 250 psi
